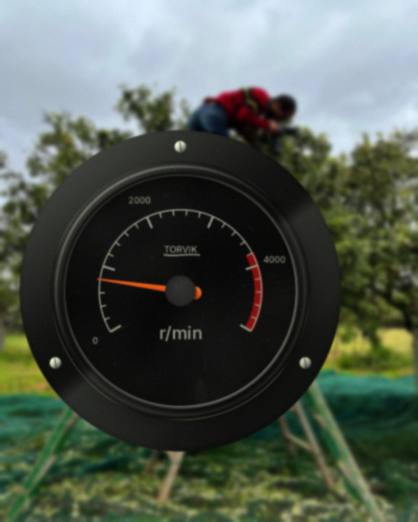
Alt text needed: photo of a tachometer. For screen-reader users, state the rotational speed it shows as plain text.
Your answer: 800 rpm
